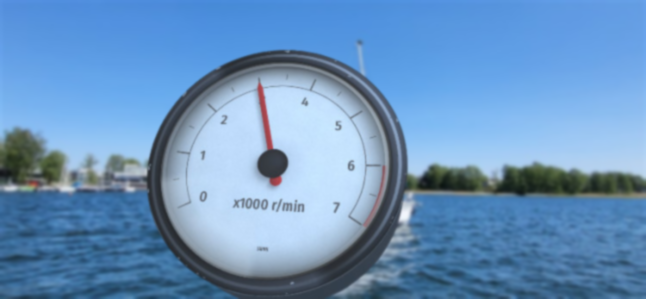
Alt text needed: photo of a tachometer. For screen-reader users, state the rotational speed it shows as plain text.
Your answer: 3000 rpm
